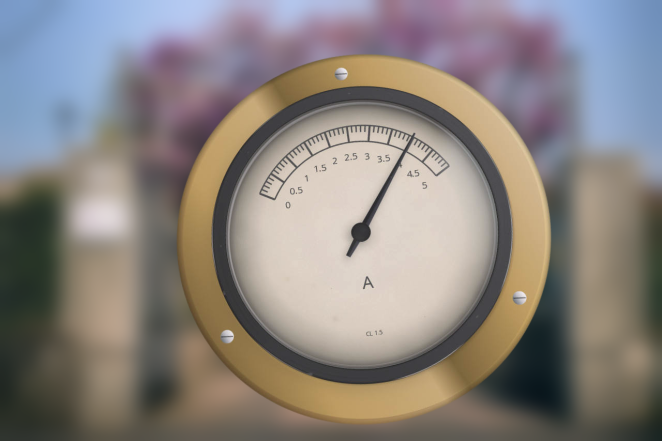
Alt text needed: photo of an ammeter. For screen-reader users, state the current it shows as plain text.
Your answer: 4 A
